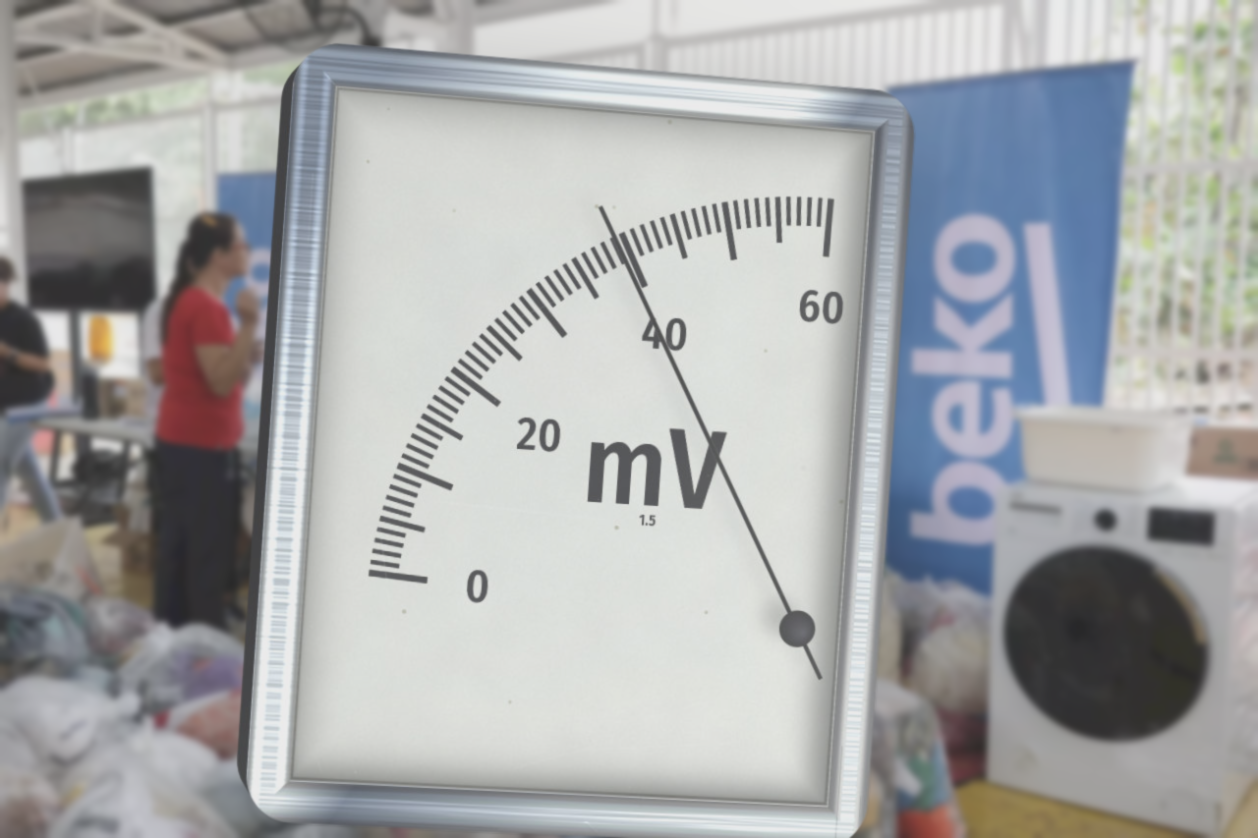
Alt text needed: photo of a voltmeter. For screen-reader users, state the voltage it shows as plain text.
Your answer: 39 mV
